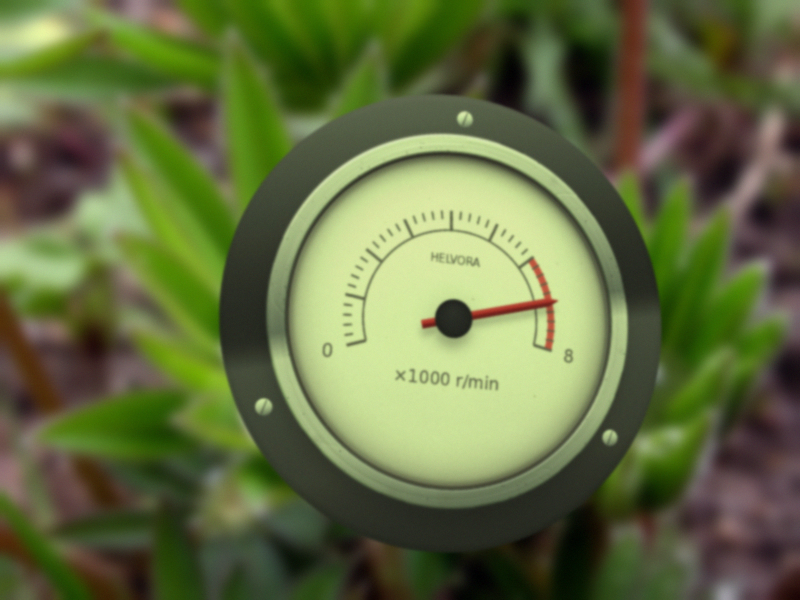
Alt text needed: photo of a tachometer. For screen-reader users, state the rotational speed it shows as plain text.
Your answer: 7000 rpm
